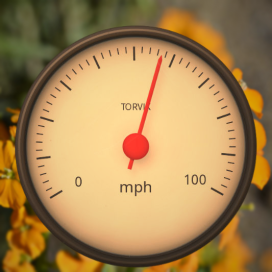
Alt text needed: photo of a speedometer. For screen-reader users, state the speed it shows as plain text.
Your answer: 57 mph
